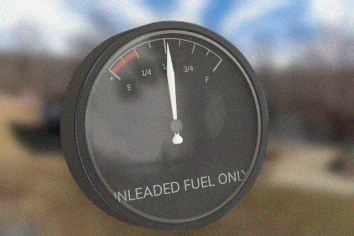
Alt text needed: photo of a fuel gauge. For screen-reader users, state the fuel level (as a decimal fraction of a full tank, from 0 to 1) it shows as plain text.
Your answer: 0.5
